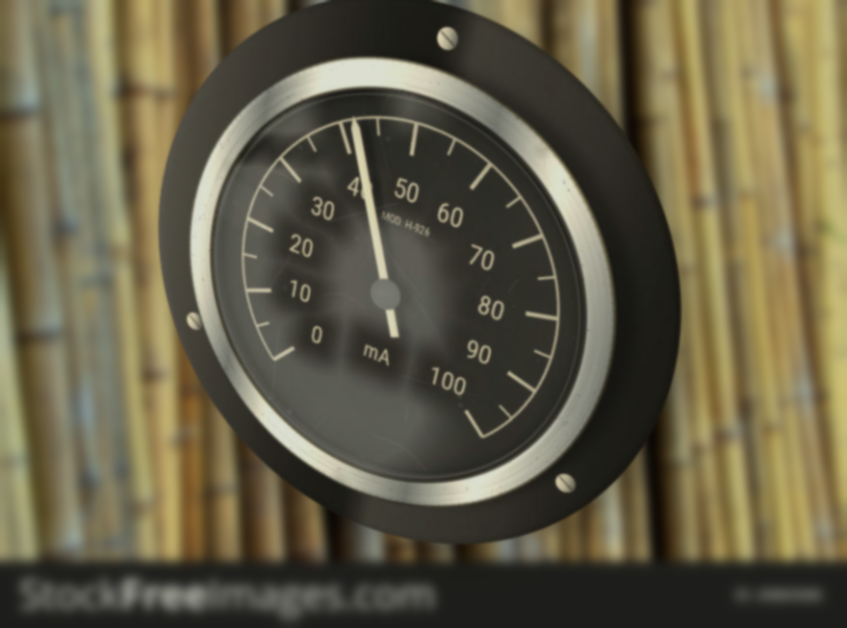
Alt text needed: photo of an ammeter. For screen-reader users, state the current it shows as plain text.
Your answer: 42.5 mA
